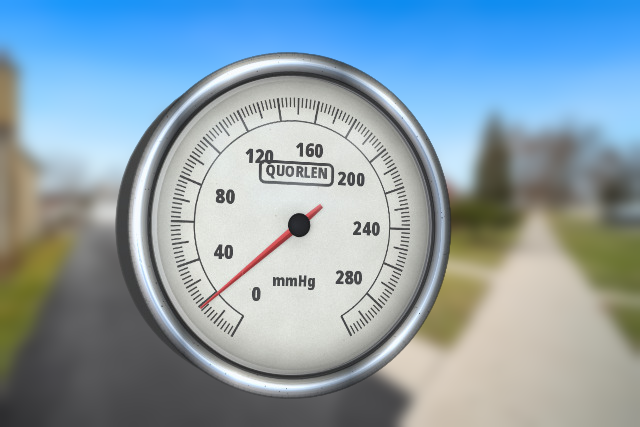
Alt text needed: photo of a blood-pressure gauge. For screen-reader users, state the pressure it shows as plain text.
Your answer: 20 mmHg
